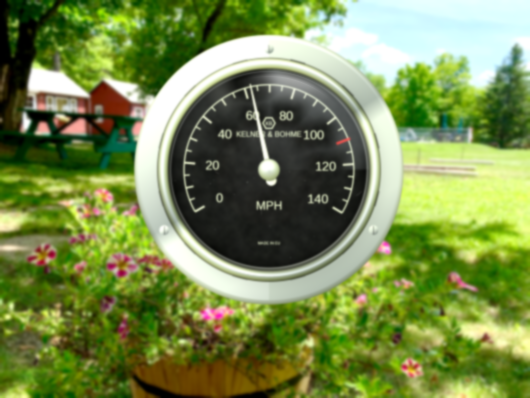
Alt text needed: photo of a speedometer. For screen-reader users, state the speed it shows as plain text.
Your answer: 62.5 mph
